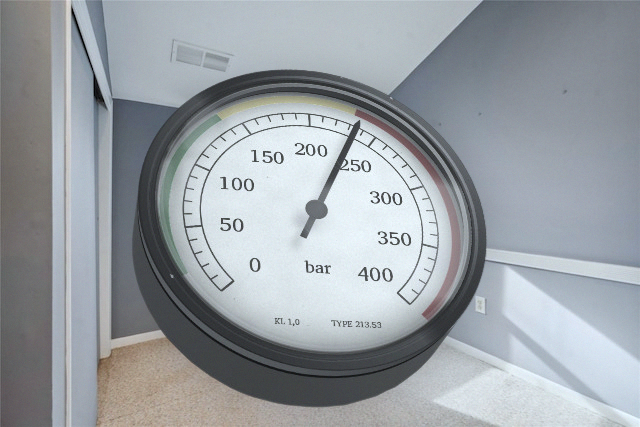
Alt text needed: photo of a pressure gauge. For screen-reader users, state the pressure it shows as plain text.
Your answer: 235 bar
